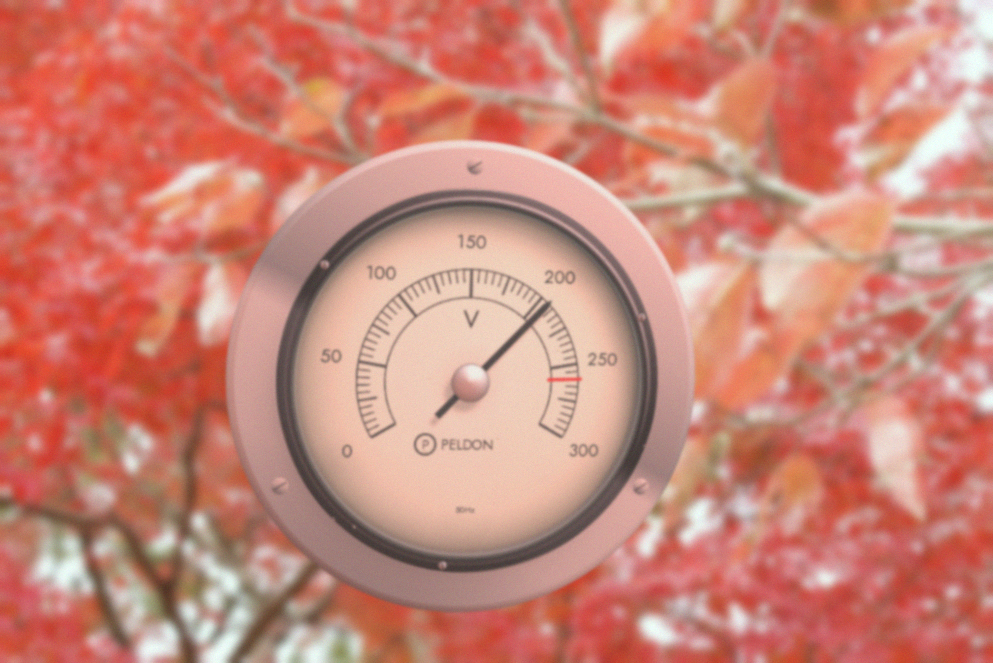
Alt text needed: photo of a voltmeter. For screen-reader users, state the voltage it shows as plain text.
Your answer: 205 V
